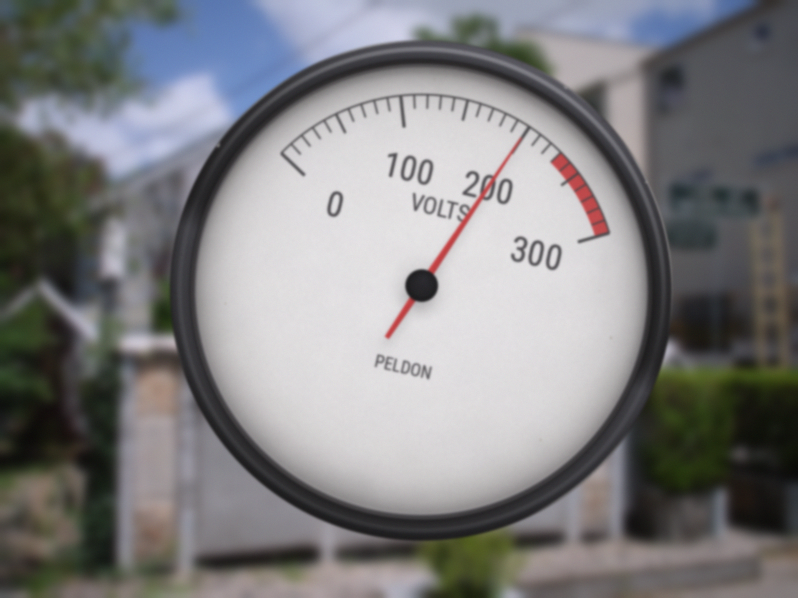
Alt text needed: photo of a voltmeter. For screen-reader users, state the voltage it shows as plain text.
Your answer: 200 V
